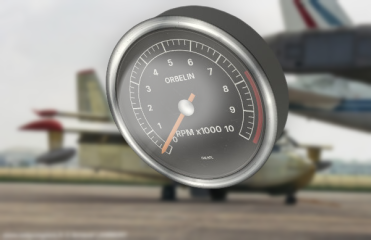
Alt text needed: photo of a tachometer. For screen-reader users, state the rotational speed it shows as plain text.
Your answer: 200 rpm
